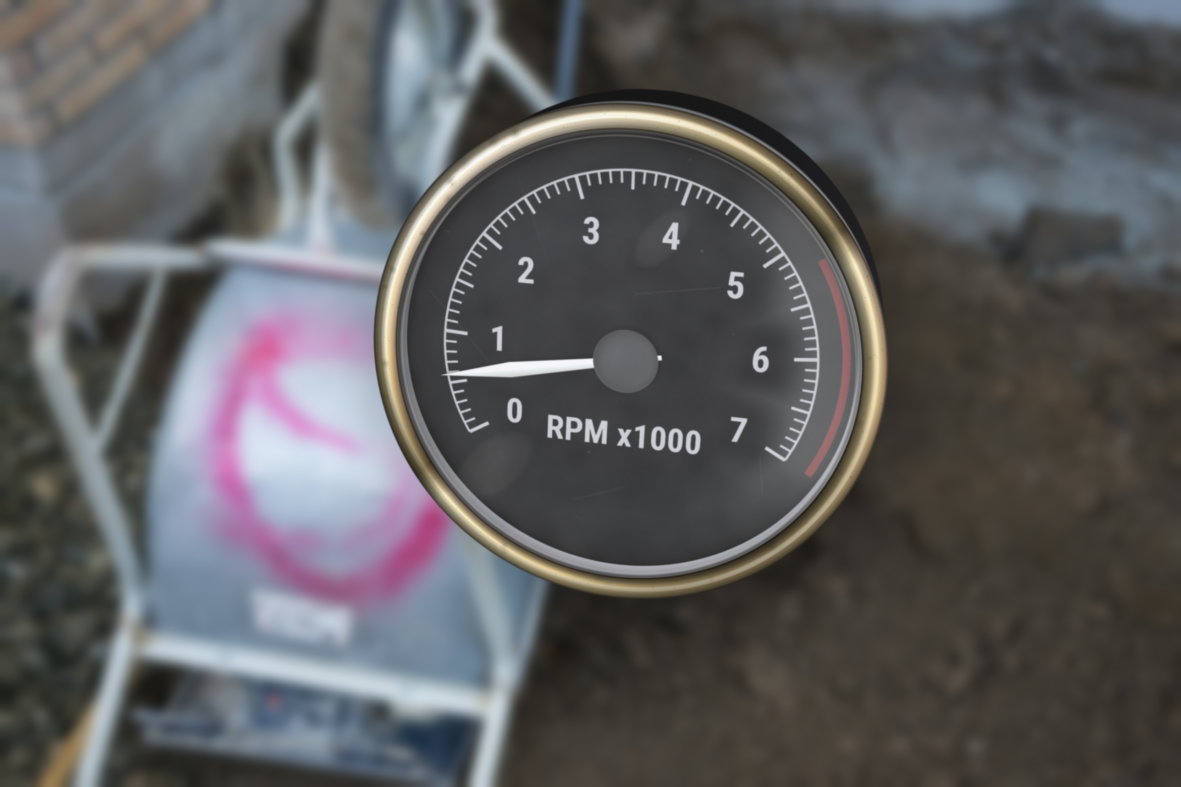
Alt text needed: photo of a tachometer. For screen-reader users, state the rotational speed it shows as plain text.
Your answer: 600 rpm
